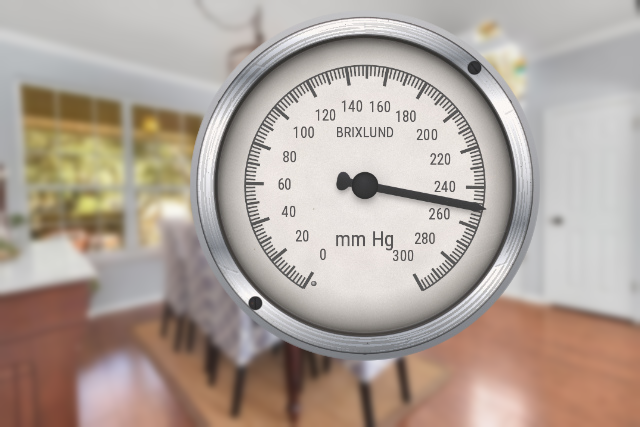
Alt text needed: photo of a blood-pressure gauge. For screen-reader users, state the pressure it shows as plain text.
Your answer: 250 mmHg
